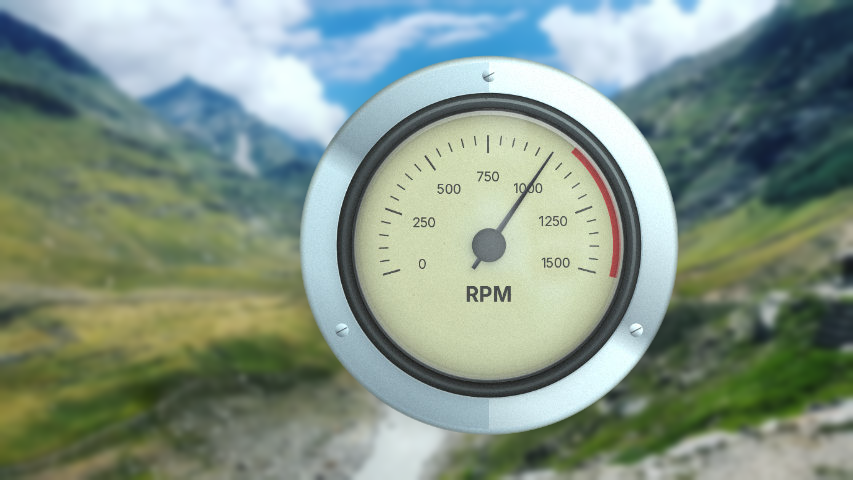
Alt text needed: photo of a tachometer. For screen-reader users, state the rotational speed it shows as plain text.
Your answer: 1000 rpm
